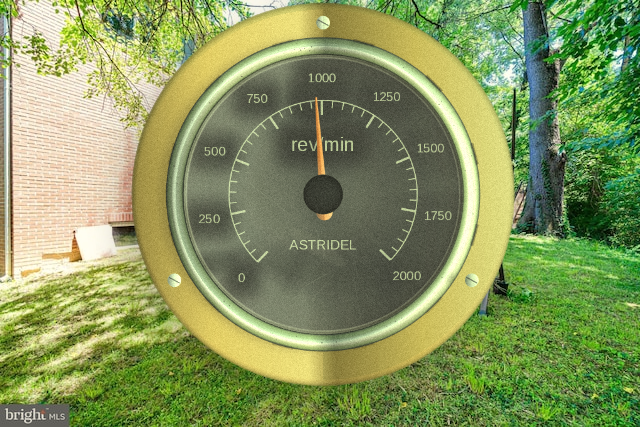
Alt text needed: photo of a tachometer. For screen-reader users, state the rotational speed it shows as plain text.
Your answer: 975 rpm
